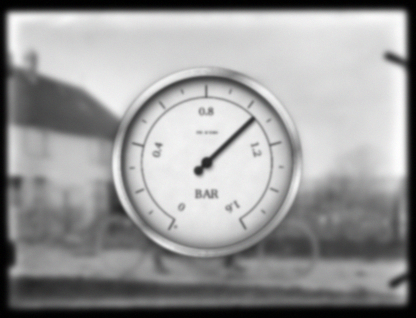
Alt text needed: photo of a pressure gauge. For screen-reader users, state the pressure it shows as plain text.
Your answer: 1.05 bar
